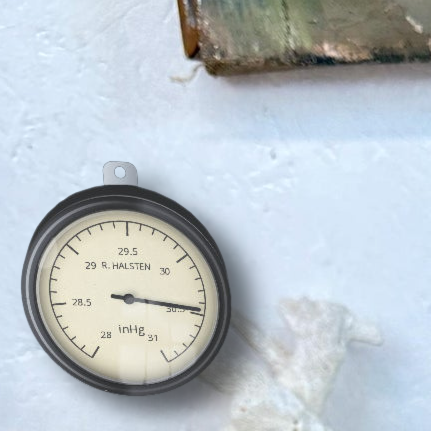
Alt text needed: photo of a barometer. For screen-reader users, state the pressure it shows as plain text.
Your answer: 30.45 inHg
